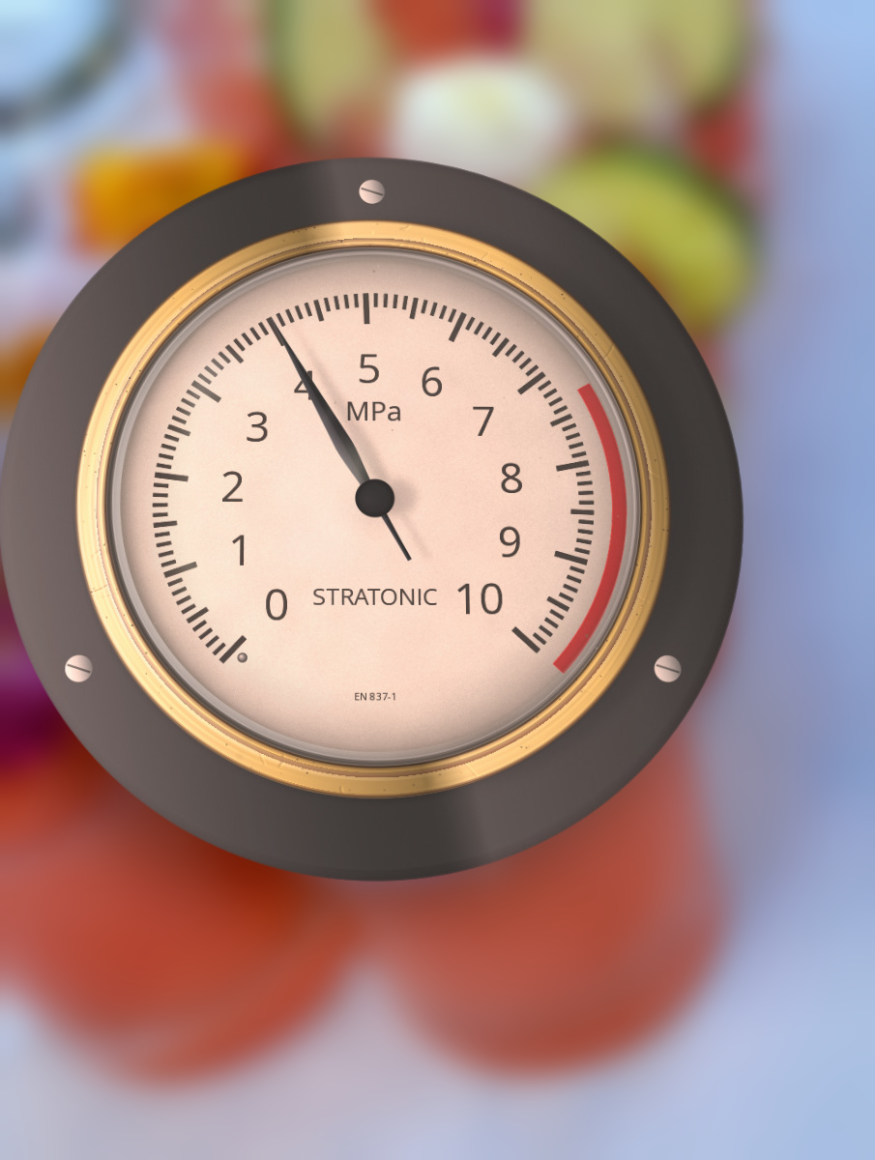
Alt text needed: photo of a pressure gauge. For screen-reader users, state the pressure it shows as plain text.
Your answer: 4 MPa
